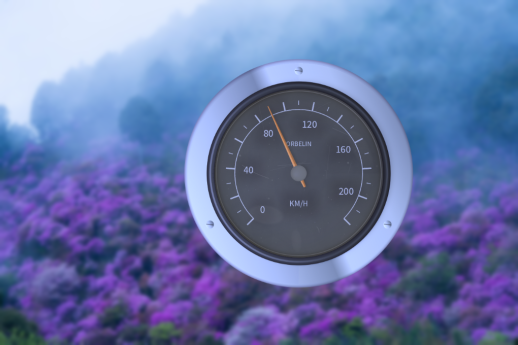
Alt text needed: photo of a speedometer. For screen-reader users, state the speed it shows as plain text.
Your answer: 90 km/h
